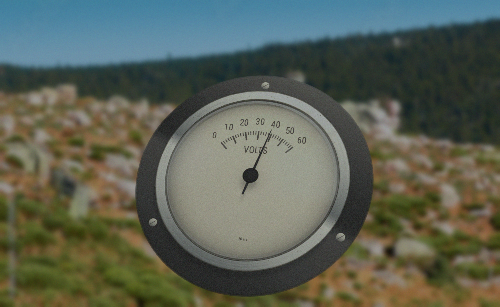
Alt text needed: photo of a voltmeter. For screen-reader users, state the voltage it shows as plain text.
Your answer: 40 V
